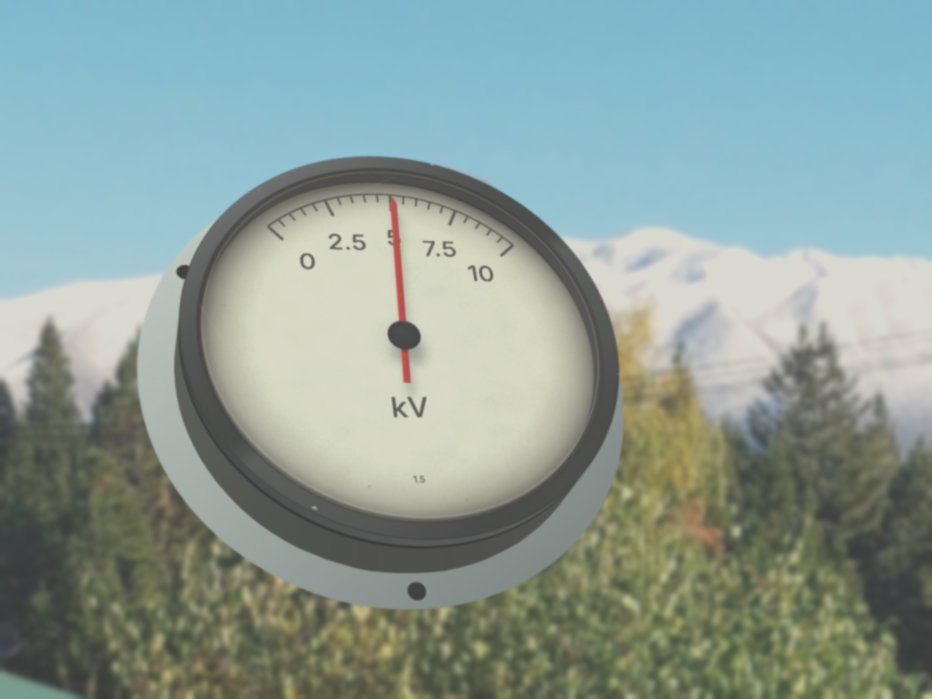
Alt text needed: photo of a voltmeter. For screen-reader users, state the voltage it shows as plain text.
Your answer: 5 kV
